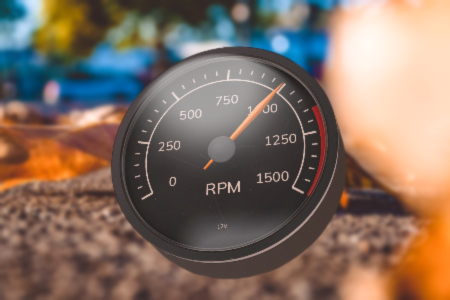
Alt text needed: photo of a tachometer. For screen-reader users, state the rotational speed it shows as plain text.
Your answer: 1000 rpm
